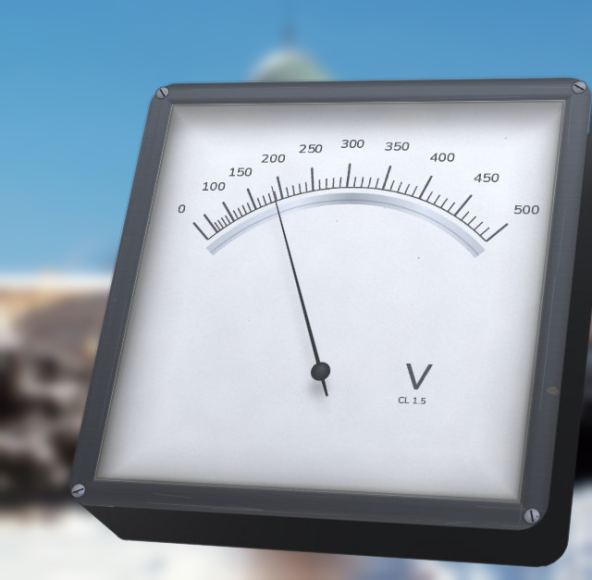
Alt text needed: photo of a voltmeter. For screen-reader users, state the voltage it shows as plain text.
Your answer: 190 V
